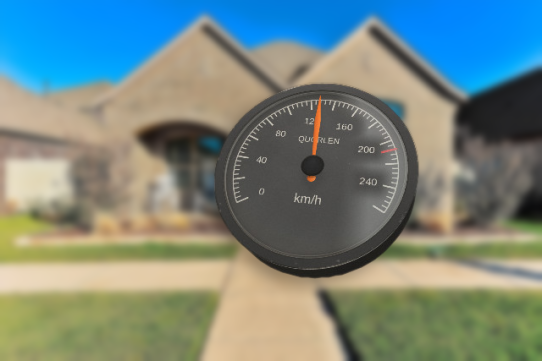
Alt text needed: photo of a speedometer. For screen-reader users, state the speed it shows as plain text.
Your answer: 128 km/h
